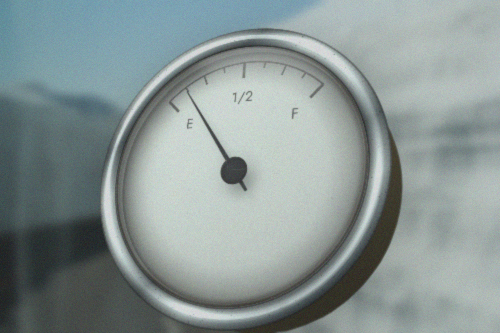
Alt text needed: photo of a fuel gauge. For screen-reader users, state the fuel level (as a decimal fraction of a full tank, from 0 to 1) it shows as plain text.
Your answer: 0.125
